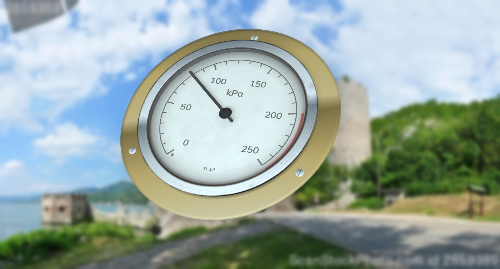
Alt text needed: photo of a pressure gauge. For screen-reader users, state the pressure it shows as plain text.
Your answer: 80 kPa
